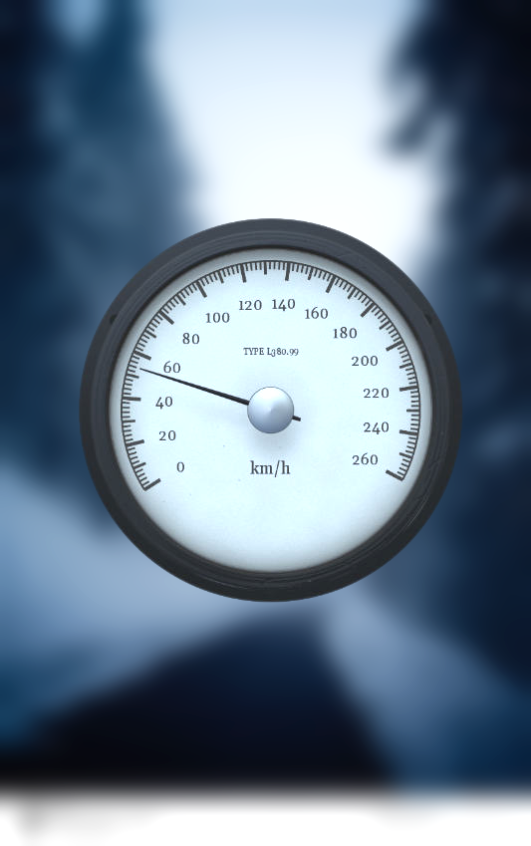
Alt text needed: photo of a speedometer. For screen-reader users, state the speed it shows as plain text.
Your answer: 54 km/h
